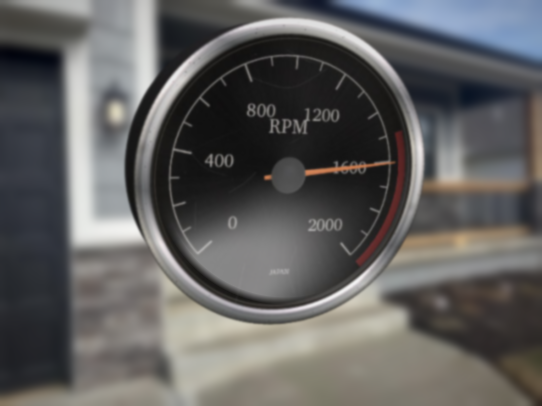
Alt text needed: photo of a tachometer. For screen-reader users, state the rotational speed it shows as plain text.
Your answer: 1600 rpm
